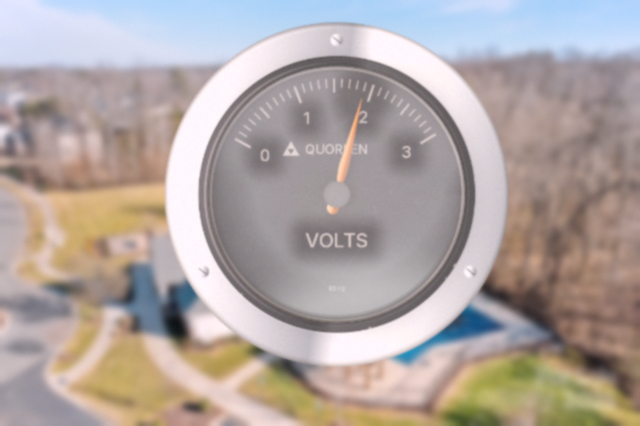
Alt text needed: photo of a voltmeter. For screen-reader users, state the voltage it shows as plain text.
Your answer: 1.9 V
